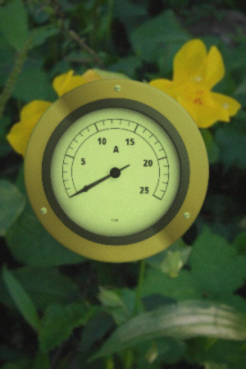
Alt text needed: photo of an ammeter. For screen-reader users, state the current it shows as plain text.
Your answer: 0 A
